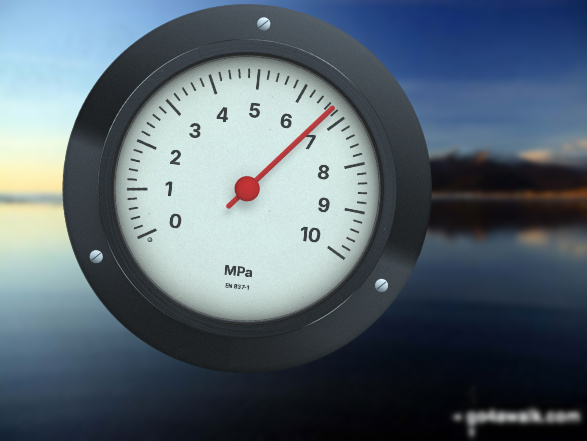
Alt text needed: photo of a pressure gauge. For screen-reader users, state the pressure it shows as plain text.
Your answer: 6.7 MPa
